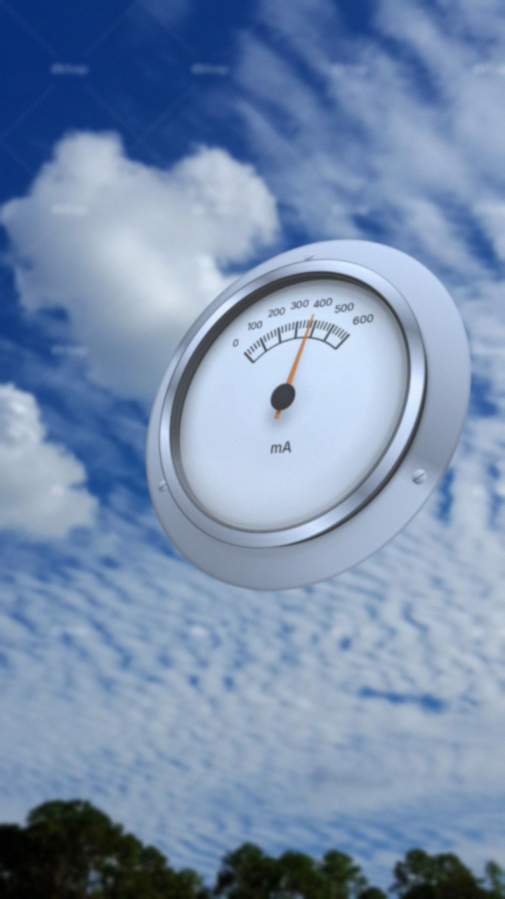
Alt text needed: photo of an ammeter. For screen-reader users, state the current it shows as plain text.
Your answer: 400 mA
